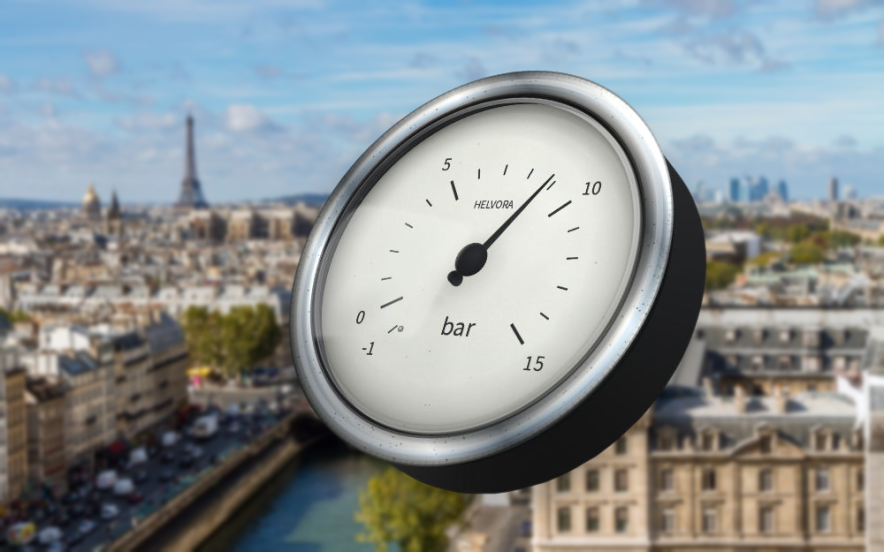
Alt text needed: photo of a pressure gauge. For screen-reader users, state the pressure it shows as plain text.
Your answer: 9 bar
